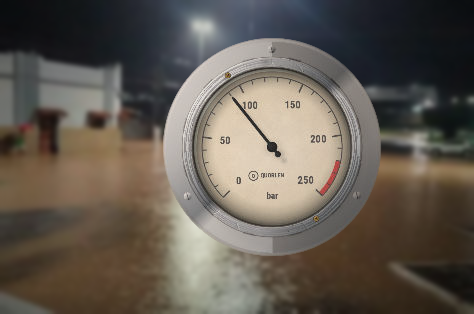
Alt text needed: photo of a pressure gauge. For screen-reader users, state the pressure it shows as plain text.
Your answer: 90 bar
